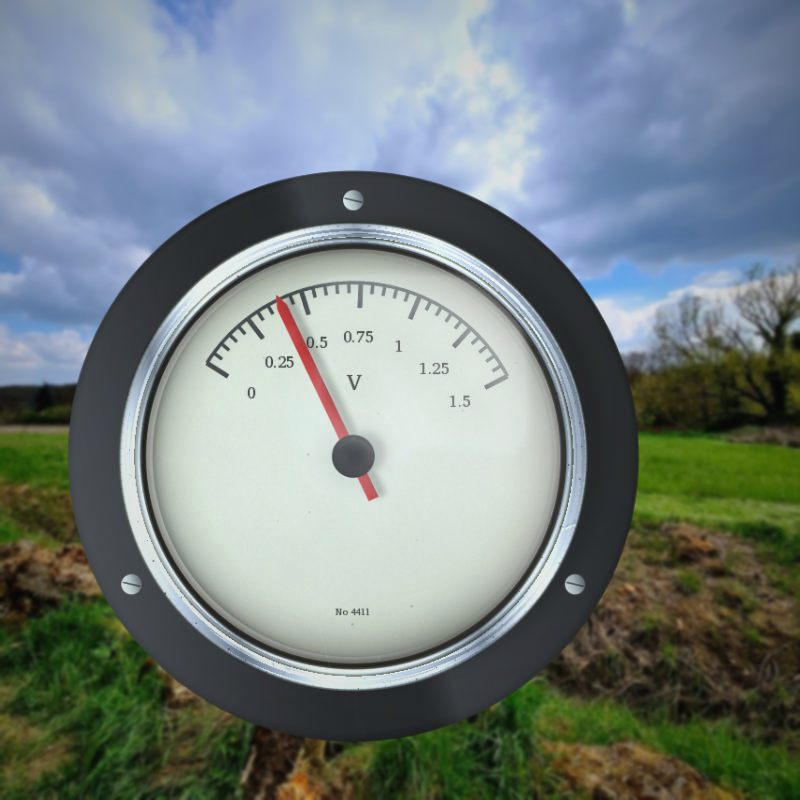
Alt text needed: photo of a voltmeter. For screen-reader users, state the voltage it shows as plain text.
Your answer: 0.4 V
